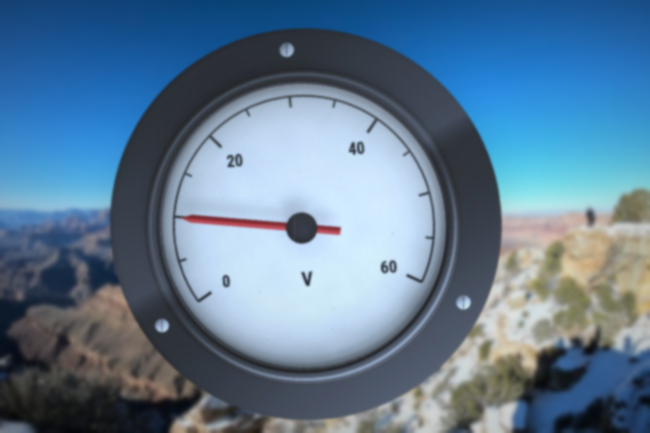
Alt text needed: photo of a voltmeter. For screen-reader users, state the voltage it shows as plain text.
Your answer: 10 V
